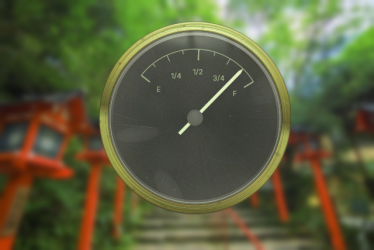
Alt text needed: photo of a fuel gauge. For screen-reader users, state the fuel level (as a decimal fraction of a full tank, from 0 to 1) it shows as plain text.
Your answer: 0.875
